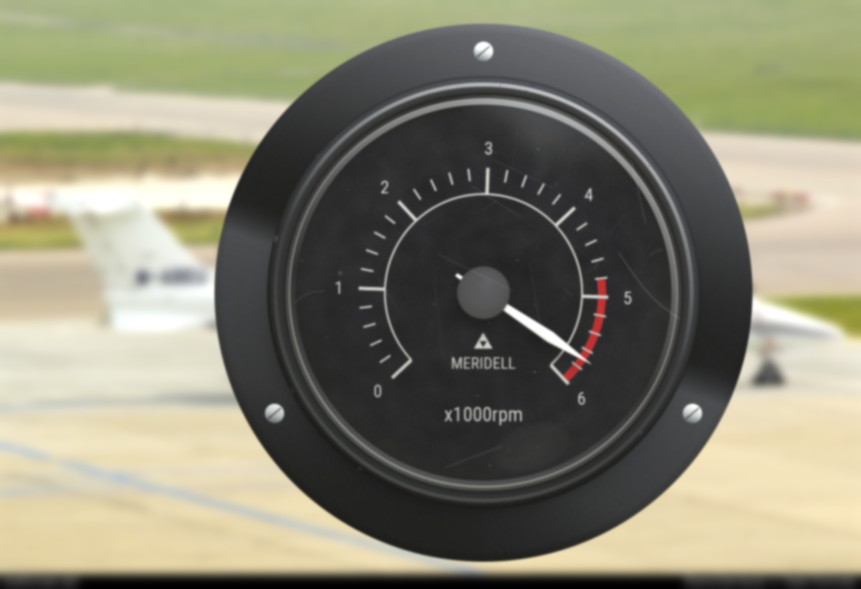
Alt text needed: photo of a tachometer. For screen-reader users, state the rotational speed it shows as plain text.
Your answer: 5700 rpm
